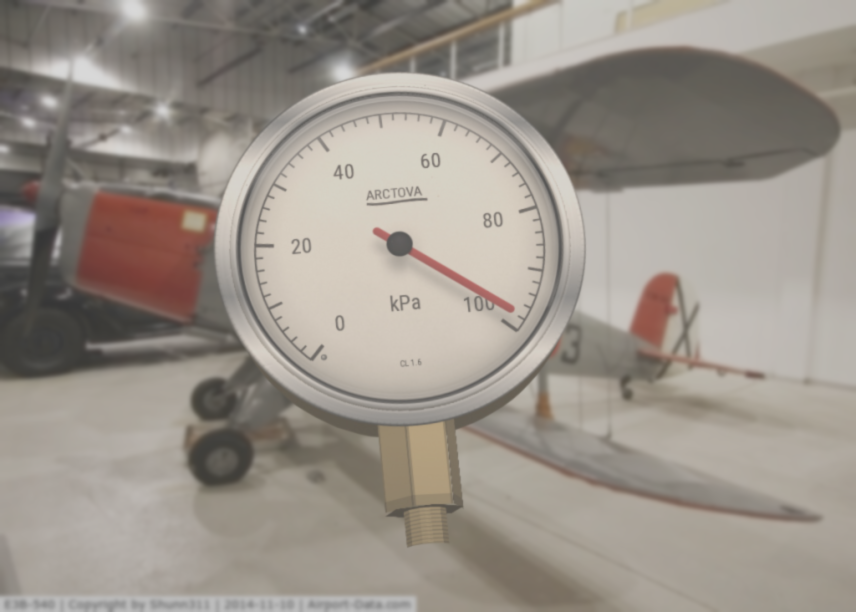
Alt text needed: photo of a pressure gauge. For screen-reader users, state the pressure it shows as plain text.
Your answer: 98 kPa
